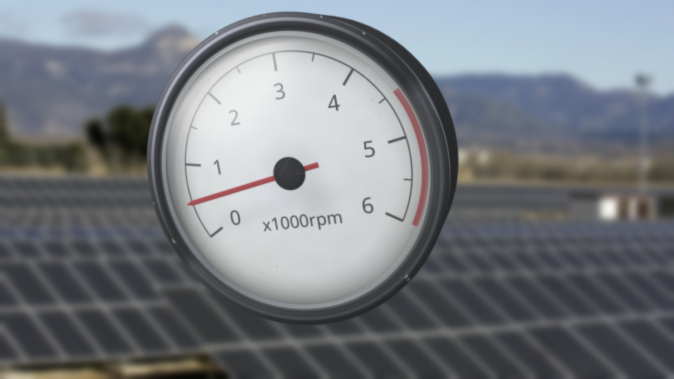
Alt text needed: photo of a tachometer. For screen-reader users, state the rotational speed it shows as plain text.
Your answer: 500 rpm
